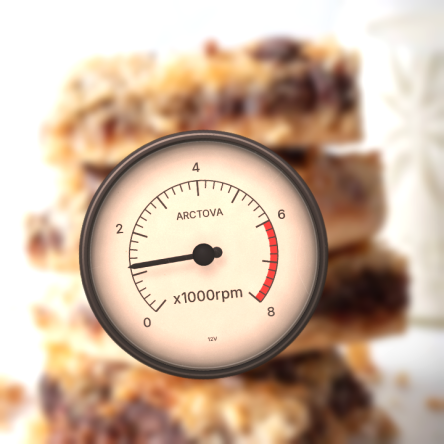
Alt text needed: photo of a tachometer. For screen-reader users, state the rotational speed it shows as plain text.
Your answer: 1200 rpm
